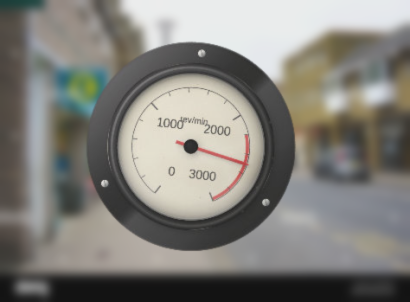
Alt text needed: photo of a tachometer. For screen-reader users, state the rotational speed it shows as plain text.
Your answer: 2500 rpm
